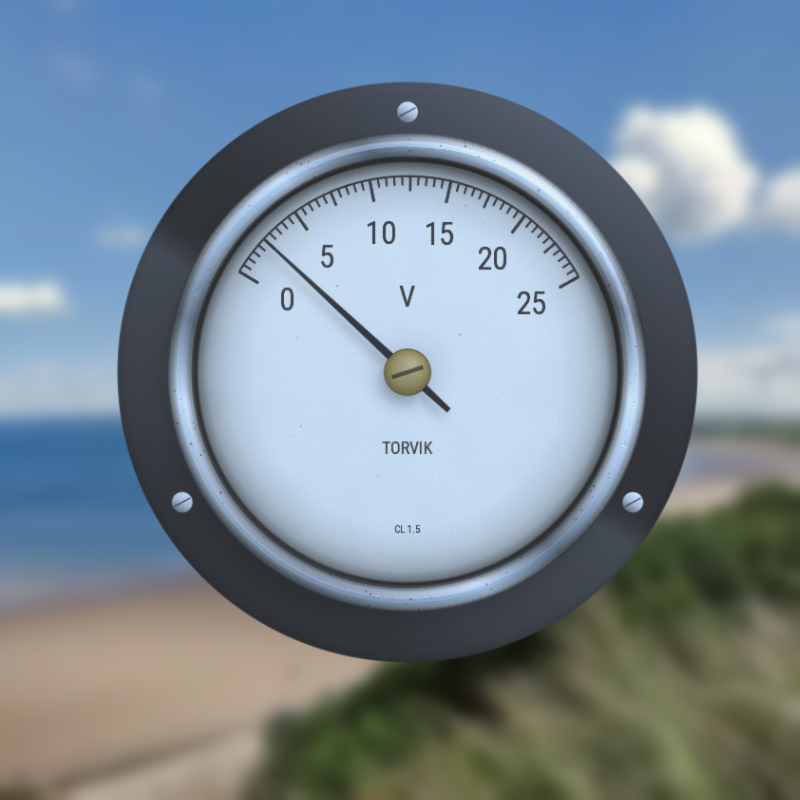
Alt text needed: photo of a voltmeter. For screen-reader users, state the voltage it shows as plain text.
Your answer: 2.5 V
